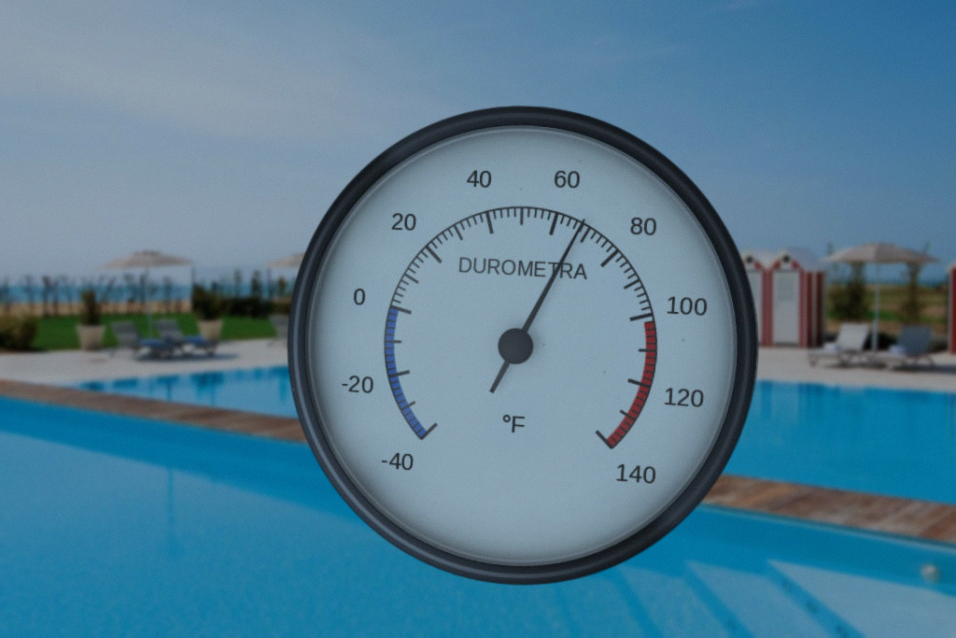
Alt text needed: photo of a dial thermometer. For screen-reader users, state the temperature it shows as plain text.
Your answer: 68 °F
